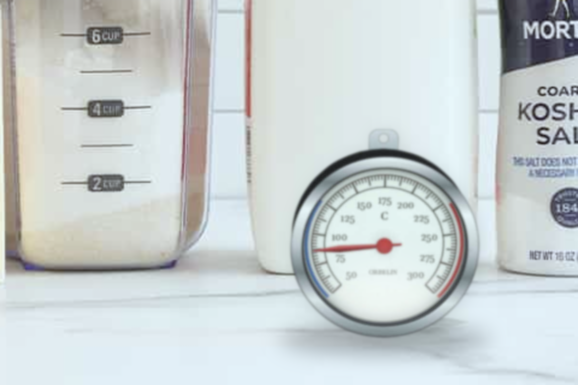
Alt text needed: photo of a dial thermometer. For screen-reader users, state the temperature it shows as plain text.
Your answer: 87.5 °C
